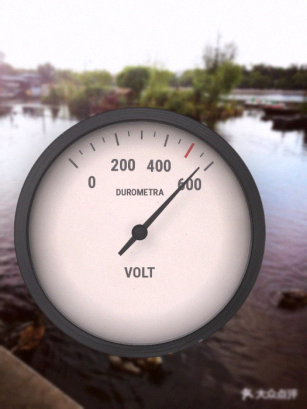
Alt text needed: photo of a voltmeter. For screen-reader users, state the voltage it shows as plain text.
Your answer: 575 V
